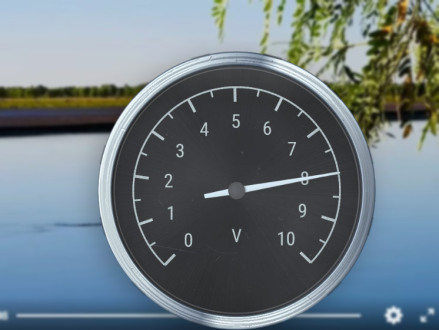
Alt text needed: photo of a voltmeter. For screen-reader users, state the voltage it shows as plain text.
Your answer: 8 V
